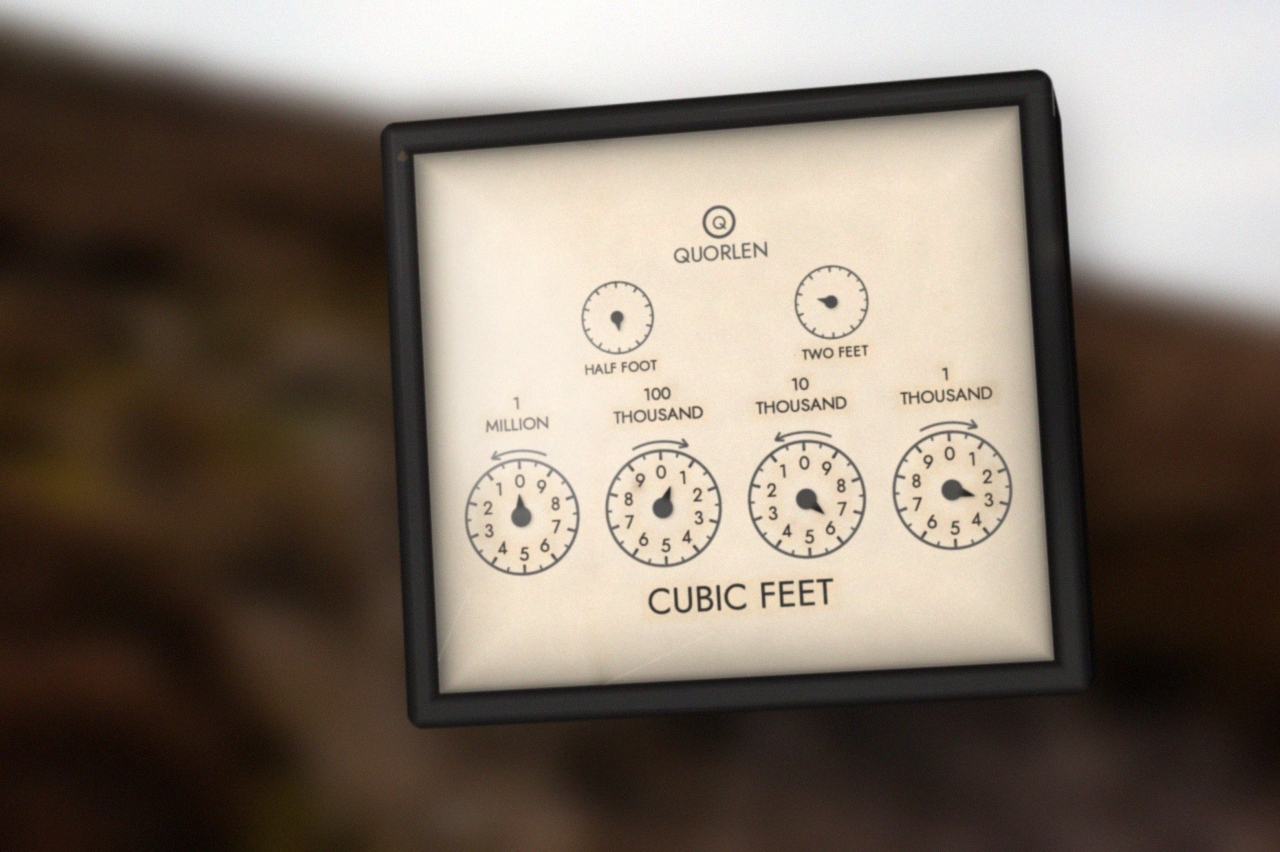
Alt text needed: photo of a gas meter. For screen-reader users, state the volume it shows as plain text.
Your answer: 6300 ft³
